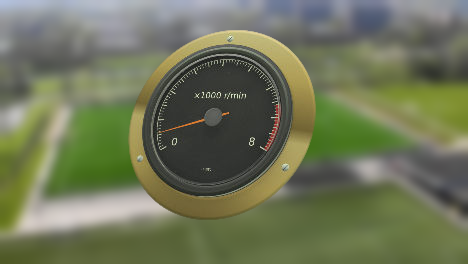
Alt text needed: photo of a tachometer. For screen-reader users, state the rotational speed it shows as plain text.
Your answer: 500 rpm
